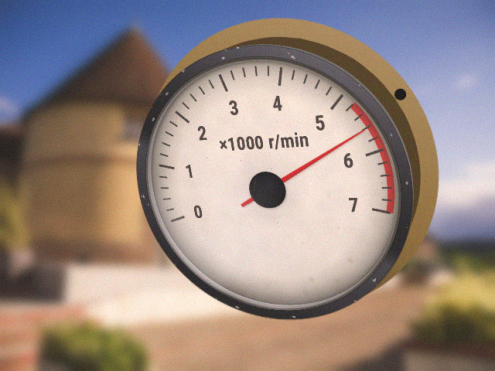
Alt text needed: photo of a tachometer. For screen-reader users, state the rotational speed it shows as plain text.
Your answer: 5600 rpm
